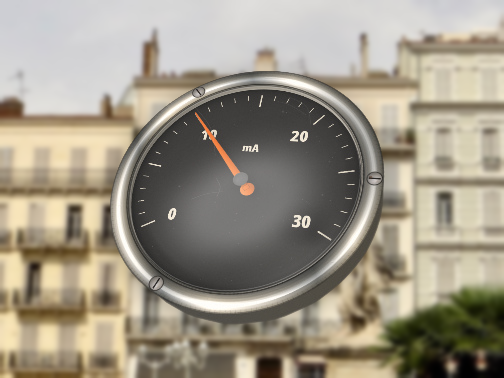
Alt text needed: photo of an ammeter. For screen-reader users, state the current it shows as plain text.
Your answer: 10 mA
